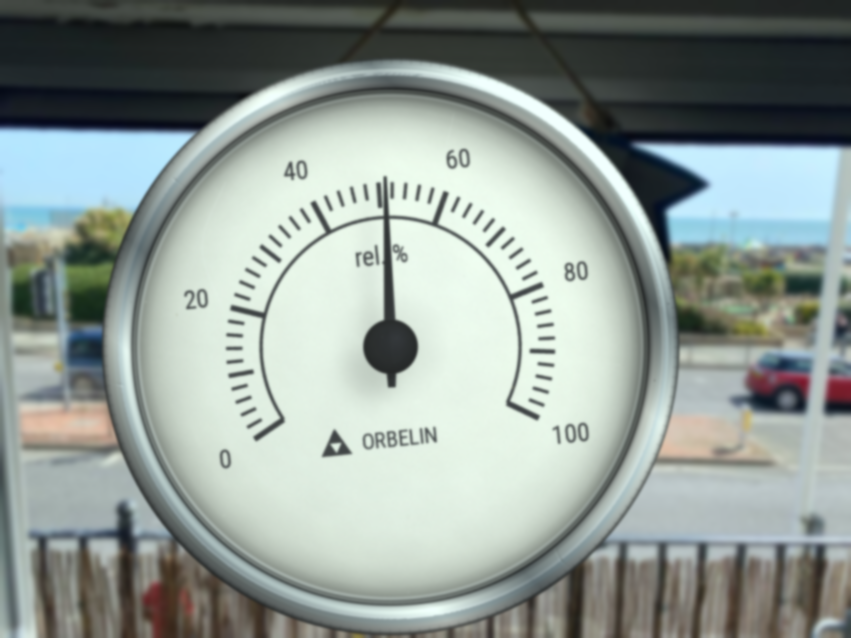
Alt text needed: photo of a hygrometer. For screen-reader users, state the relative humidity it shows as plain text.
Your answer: 51 %
